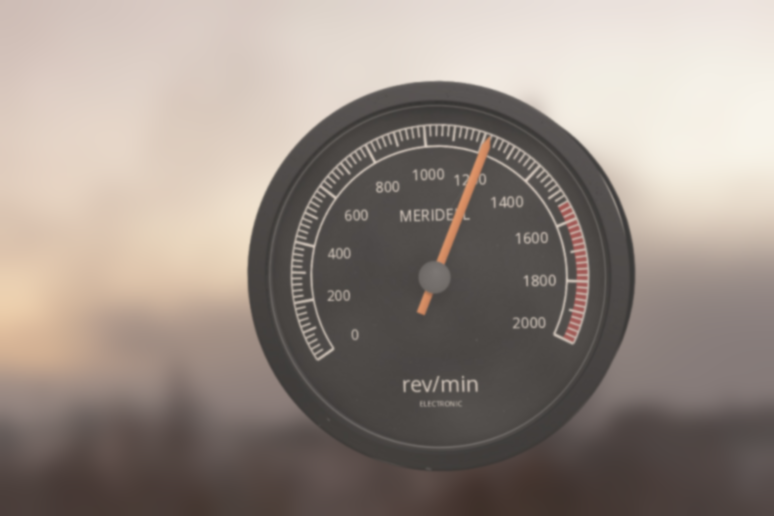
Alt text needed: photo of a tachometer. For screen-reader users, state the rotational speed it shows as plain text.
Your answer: 1220 rpm
